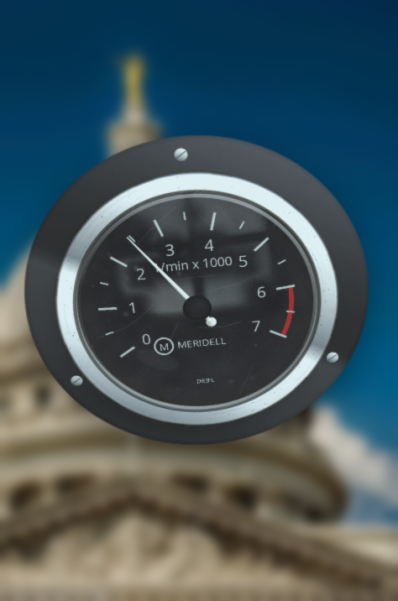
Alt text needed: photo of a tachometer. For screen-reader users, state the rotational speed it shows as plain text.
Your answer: 2500 rpm
